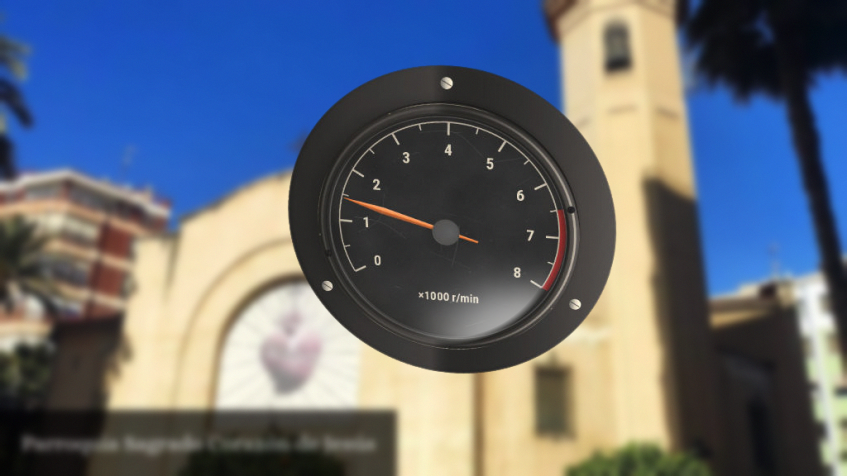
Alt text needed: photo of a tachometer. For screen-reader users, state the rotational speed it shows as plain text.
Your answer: 1500 rpm
